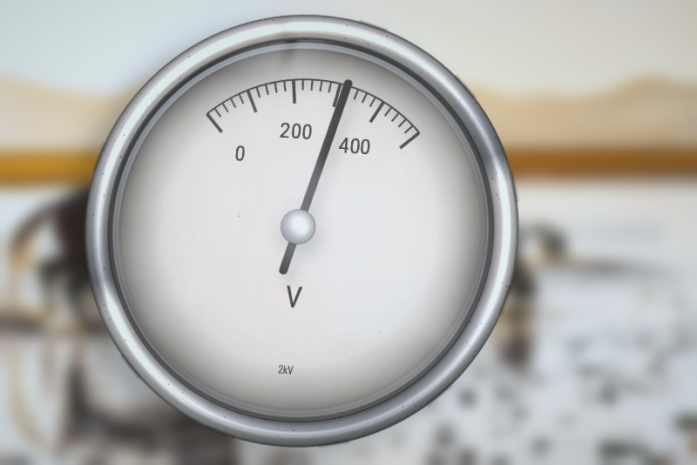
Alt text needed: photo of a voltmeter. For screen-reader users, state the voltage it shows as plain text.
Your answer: 320 V
